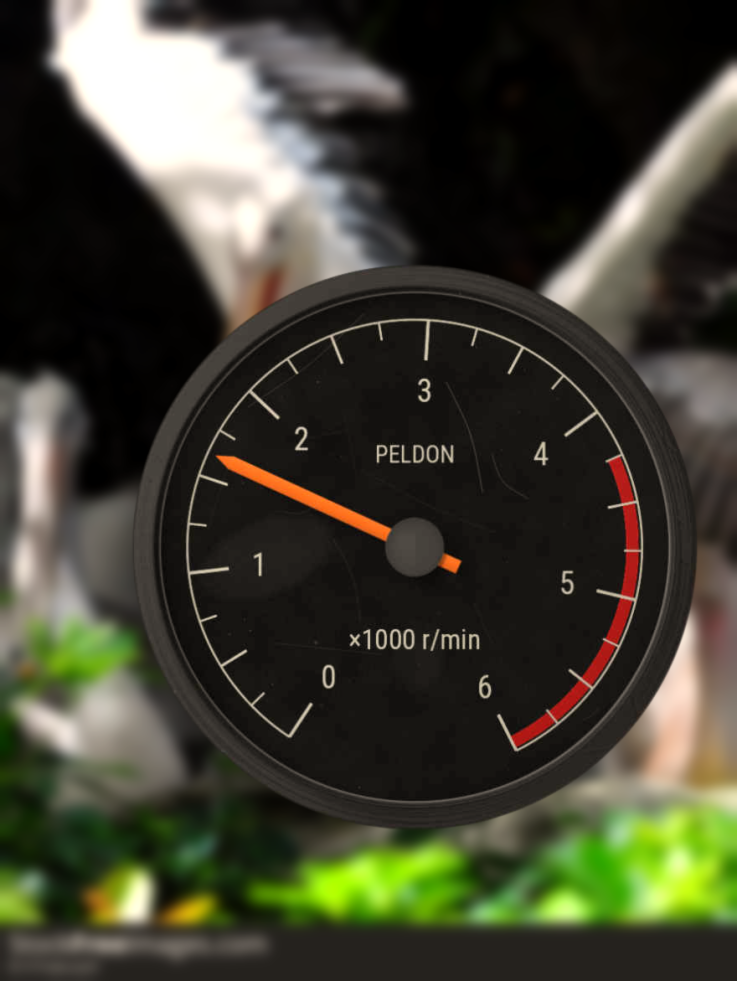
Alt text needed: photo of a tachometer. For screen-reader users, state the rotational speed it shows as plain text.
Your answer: 1625 rpm
